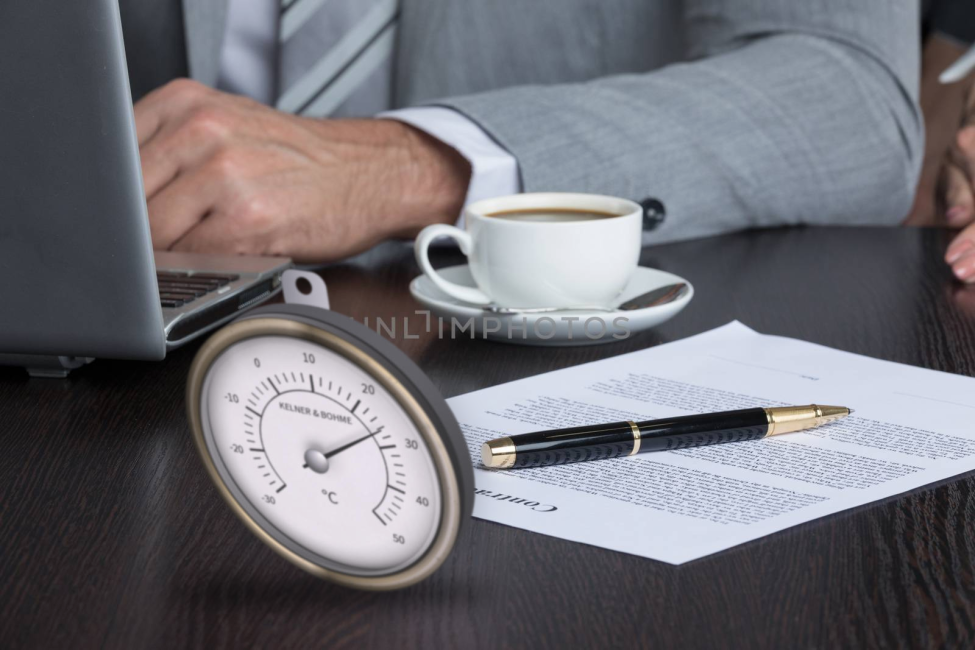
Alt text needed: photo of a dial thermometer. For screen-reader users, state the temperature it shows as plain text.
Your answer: 26 °C
